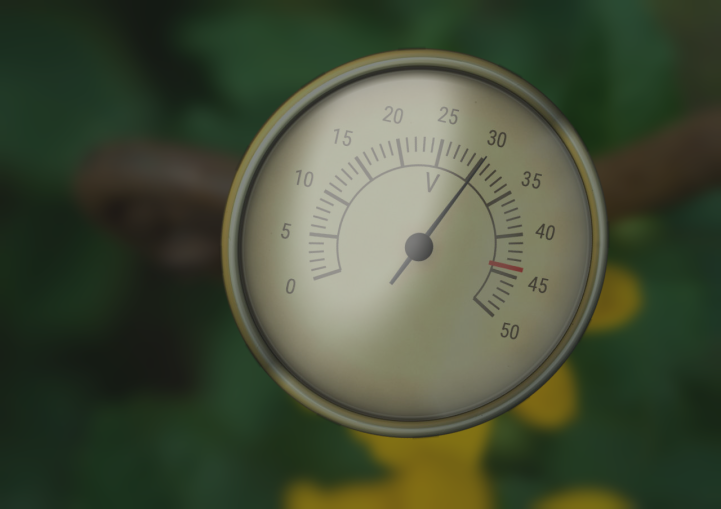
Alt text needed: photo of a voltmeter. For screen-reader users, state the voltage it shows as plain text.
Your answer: 30 V
